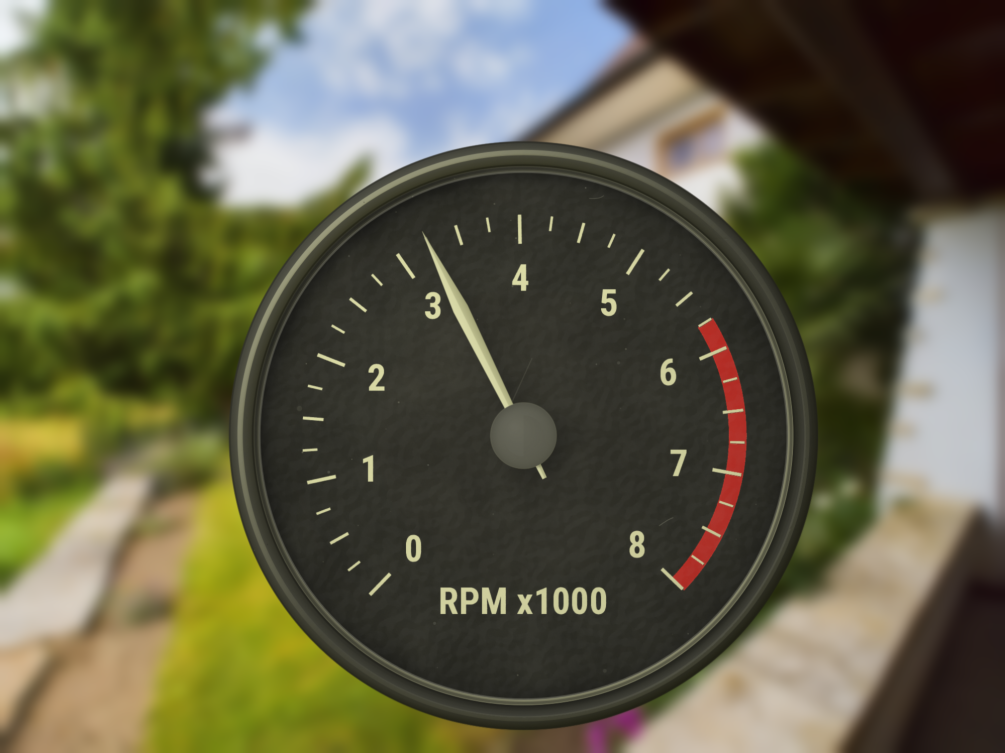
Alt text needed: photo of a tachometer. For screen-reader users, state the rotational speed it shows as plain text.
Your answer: 3250 rpm
